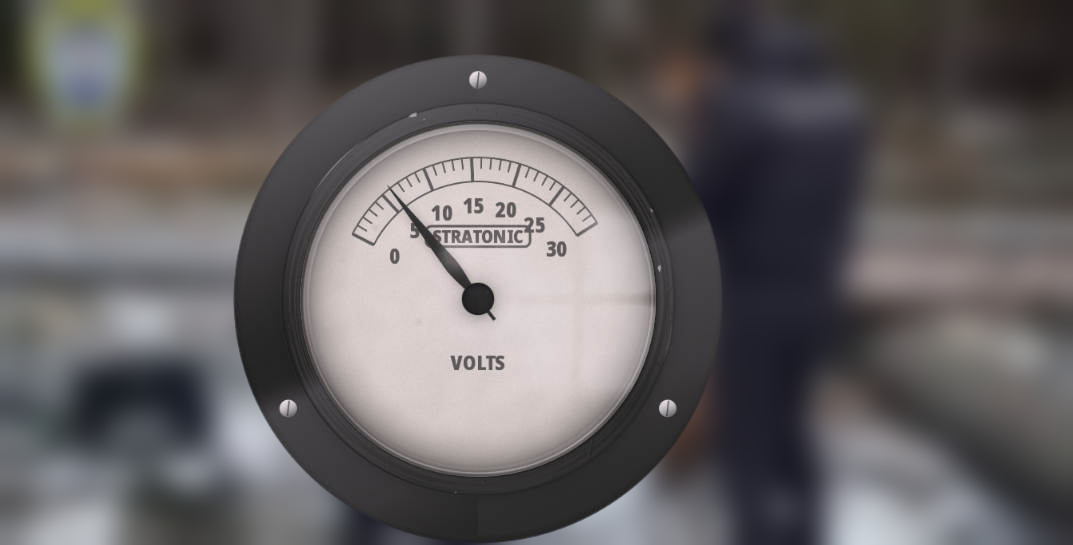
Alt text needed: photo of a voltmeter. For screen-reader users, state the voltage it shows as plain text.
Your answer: 6 V
